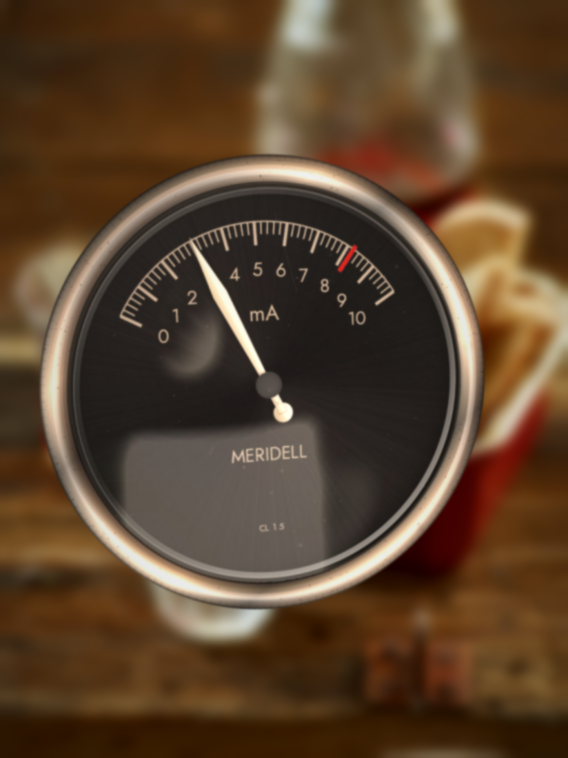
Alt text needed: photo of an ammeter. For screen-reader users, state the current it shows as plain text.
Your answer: 3 mA
